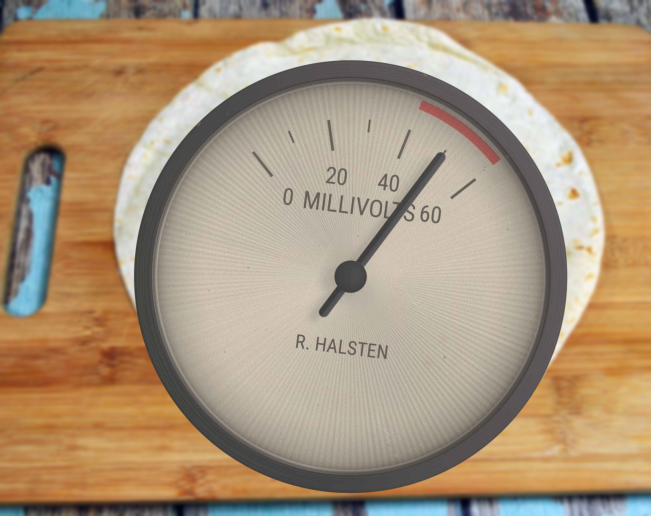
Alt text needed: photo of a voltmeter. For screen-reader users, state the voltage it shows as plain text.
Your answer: 50 mV
